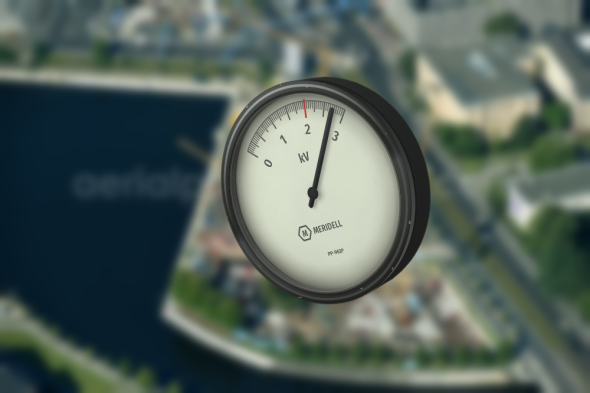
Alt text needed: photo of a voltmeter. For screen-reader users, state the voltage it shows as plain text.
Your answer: 2.75 kV
